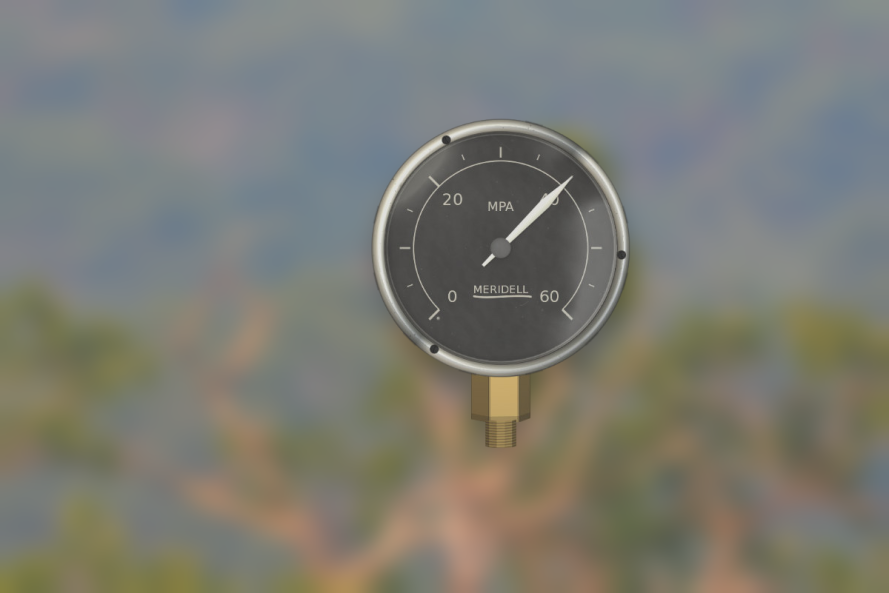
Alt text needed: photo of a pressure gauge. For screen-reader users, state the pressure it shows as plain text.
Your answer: 40 MPa
